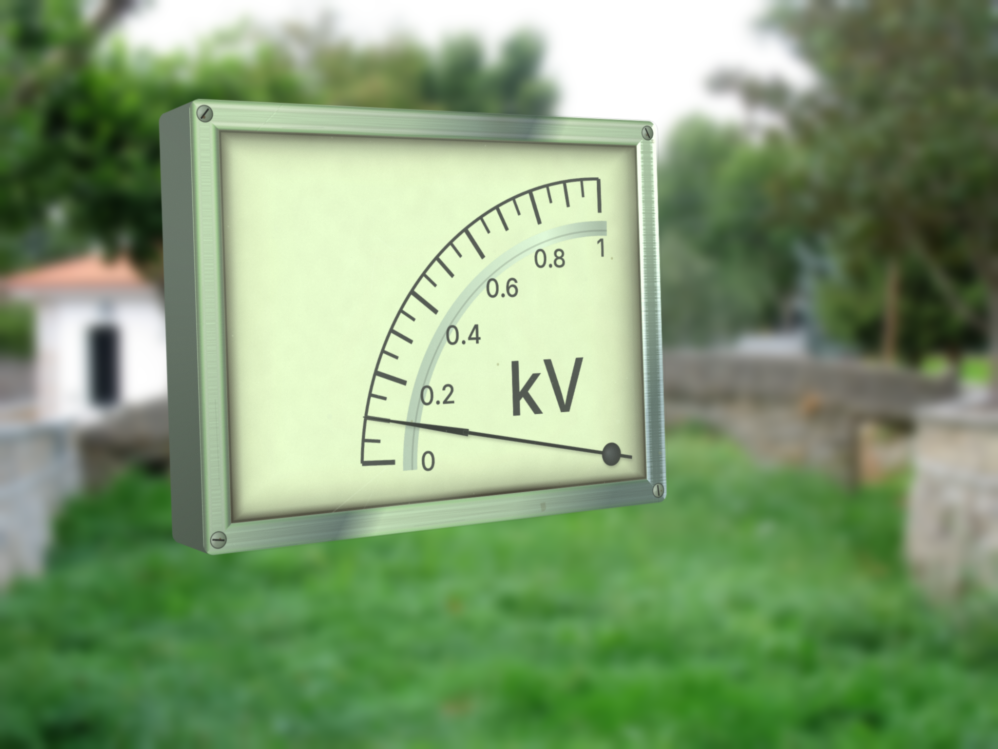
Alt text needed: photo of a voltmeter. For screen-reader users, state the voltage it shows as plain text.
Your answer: 0.1 kV
